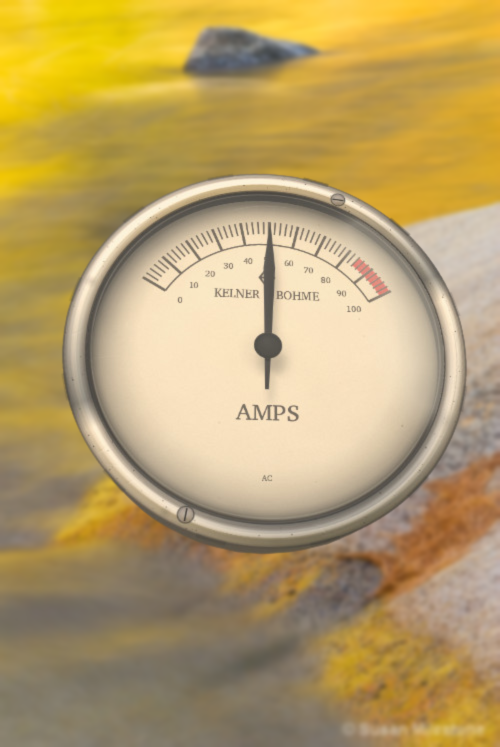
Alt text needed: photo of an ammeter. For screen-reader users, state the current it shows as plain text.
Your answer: 50 A
